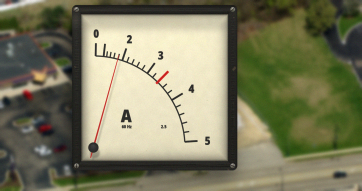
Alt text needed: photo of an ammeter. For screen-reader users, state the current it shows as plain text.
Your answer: 1.8 A
